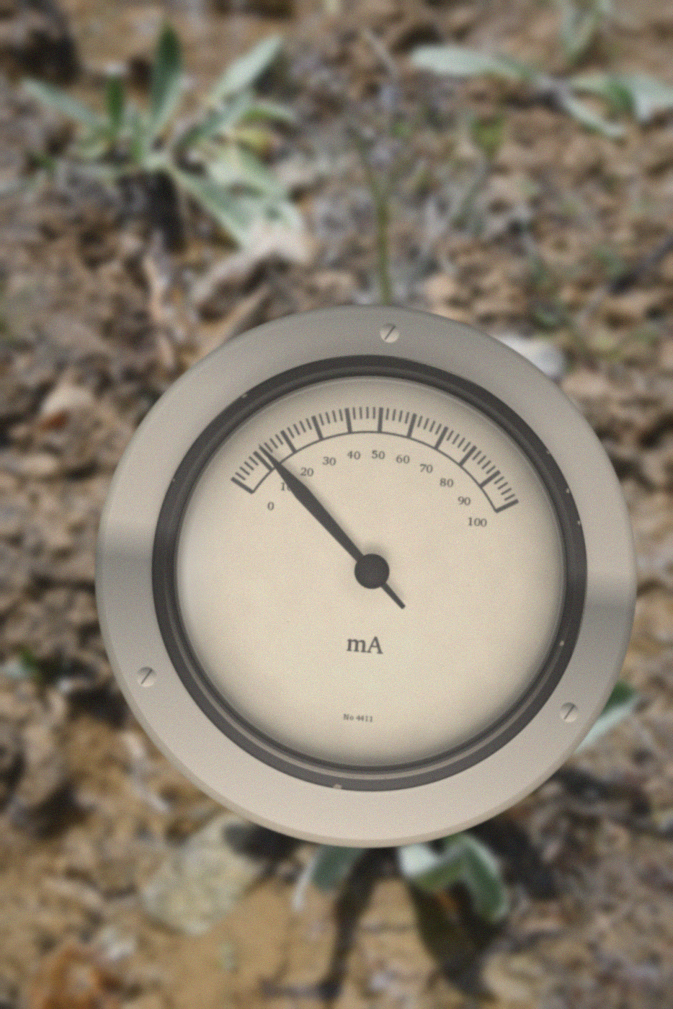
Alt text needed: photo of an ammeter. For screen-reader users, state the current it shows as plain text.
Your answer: 12 mA
